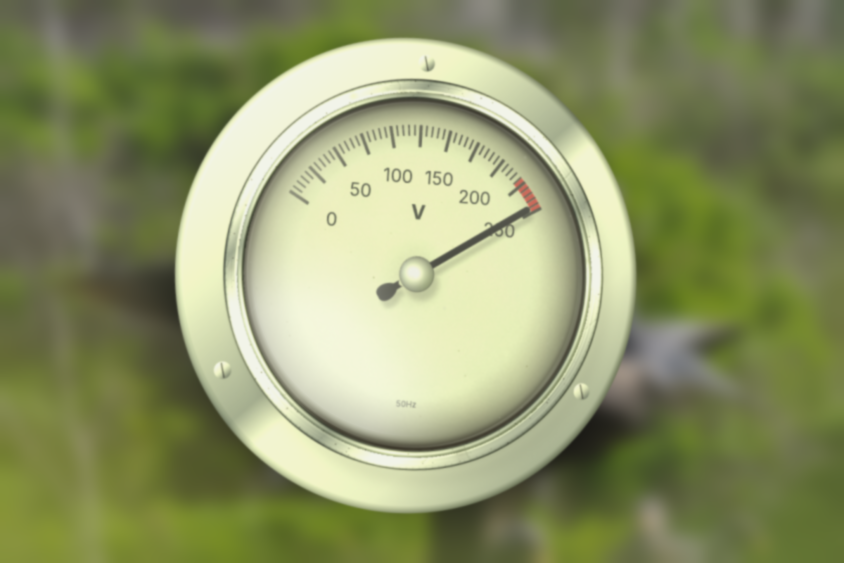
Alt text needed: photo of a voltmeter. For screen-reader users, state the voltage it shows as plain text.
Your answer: 245 V
